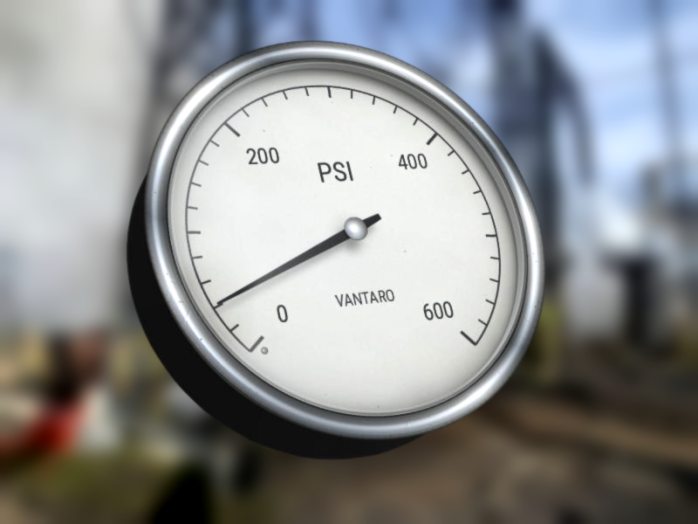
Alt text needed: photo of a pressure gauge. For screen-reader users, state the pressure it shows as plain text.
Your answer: 40 psi
